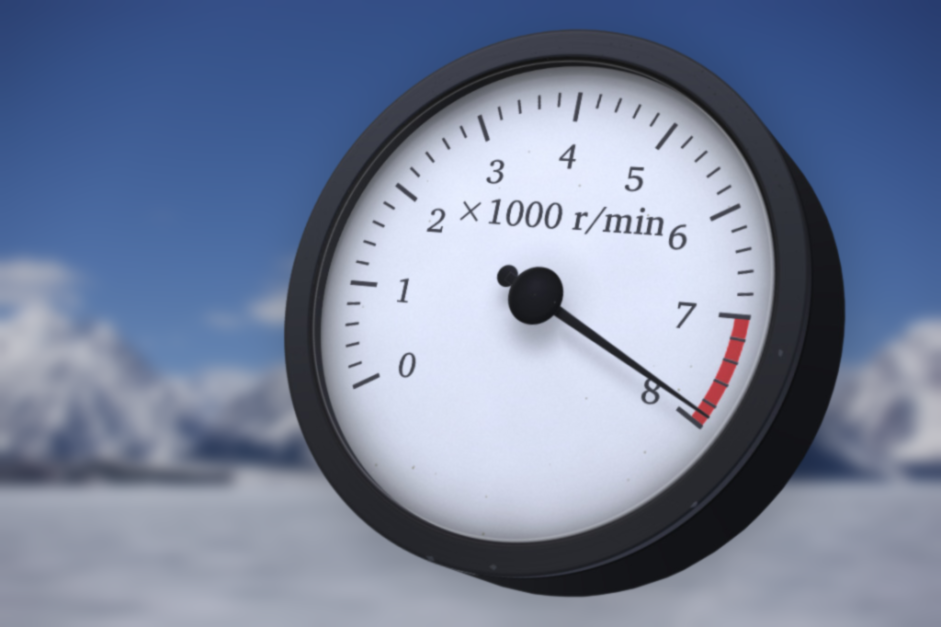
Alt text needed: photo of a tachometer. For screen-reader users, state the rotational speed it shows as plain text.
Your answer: 7900 rpm
